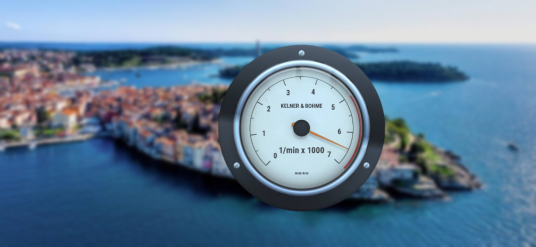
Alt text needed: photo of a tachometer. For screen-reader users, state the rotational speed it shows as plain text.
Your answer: 6500 rpm
